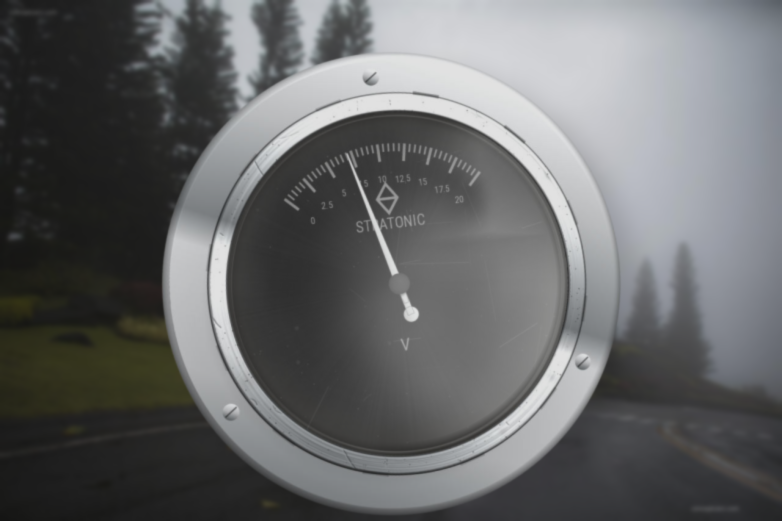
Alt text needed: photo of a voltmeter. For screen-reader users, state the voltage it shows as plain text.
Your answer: 7 V
